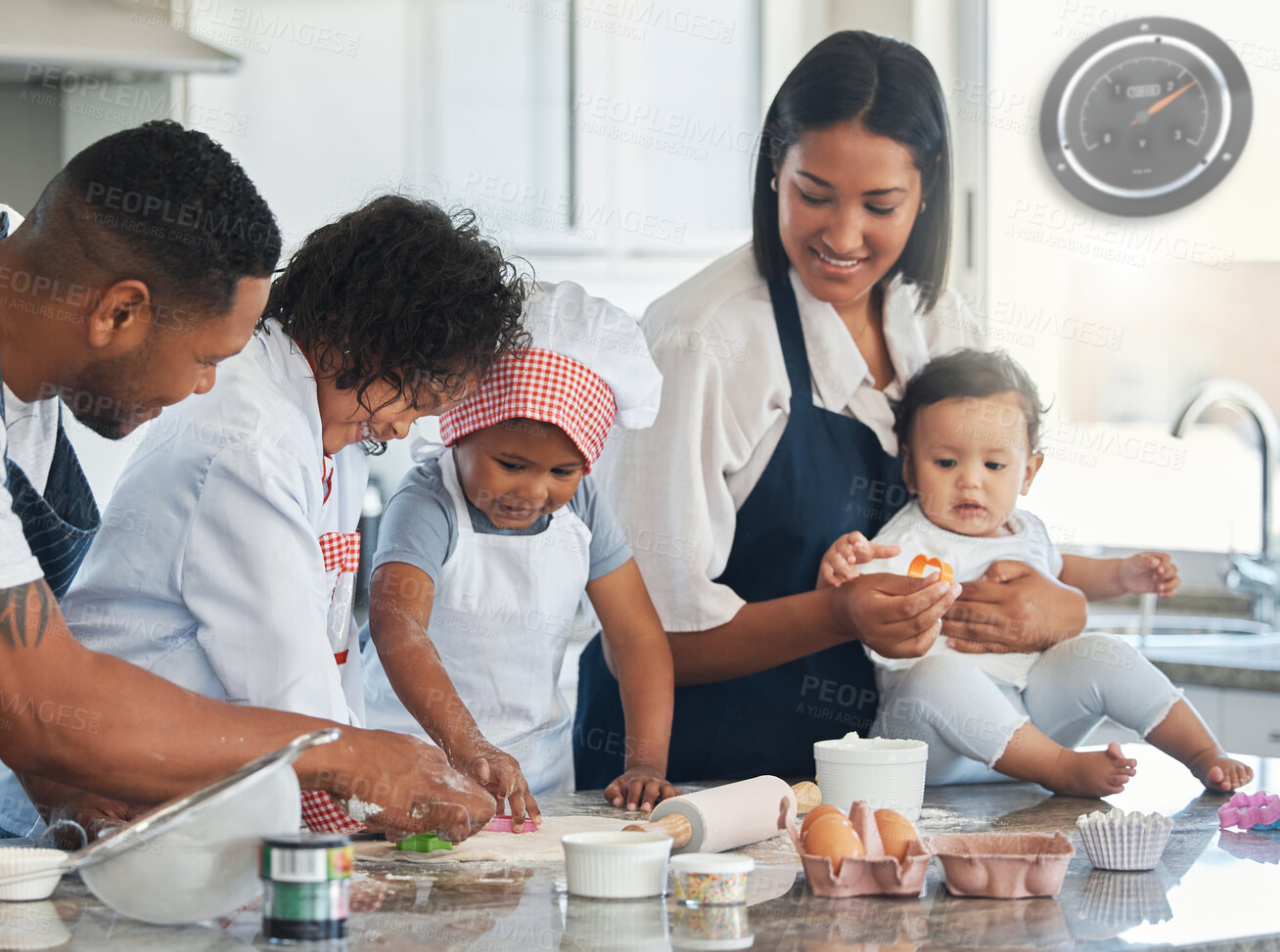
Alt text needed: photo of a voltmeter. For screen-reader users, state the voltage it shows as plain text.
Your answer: 2.2 V
